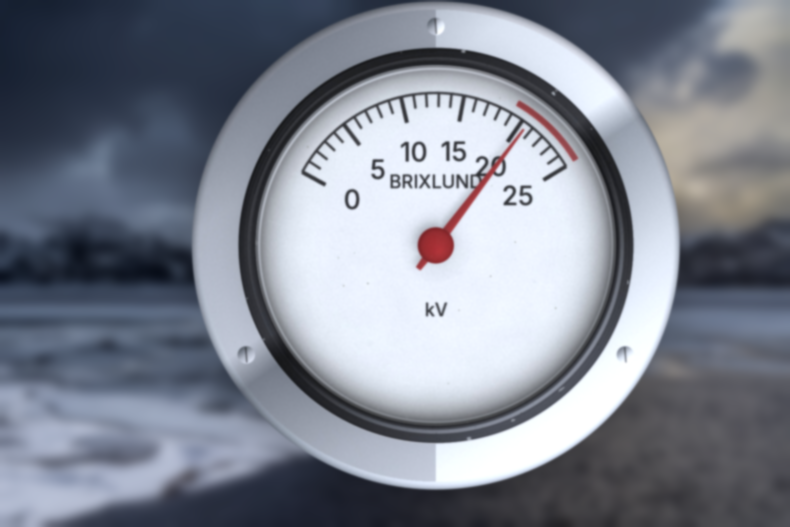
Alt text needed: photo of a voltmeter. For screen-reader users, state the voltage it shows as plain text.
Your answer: 20.5 kV
